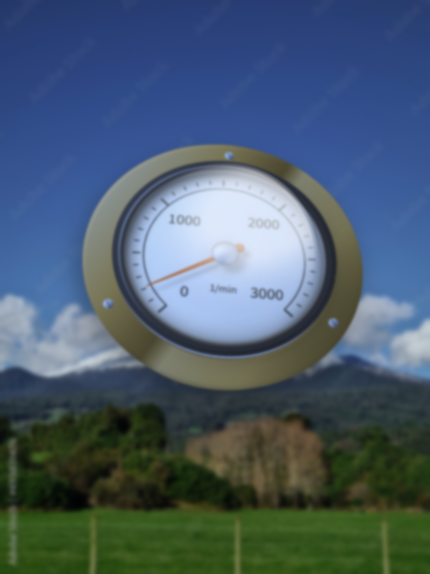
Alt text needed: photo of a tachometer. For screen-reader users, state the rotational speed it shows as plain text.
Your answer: 200 rpm
